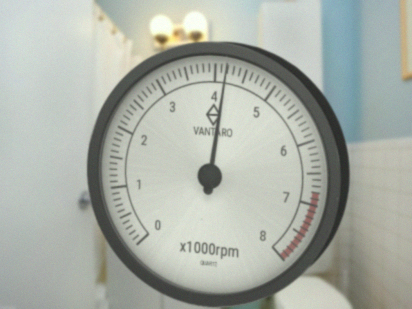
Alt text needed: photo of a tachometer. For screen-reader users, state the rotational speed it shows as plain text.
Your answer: 4200 rpm
